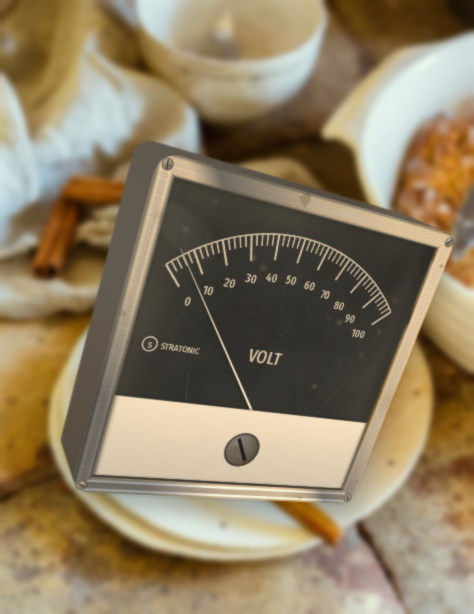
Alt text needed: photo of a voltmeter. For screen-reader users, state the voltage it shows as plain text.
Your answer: 6 V
